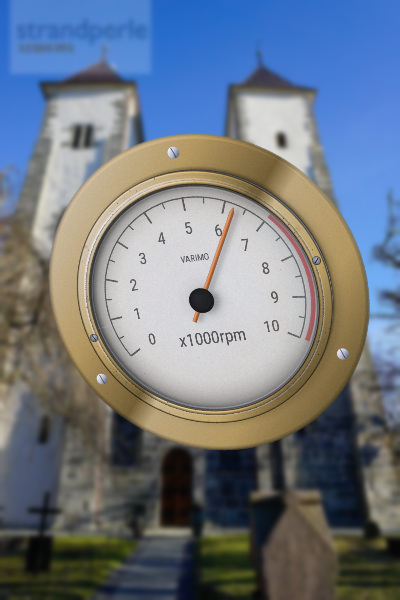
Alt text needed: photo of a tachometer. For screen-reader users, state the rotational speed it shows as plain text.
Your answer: 6250 rpm
